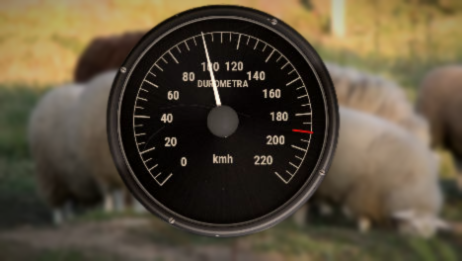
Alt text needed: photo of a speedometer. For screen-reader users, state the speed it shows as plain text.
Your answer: 100 km/h
